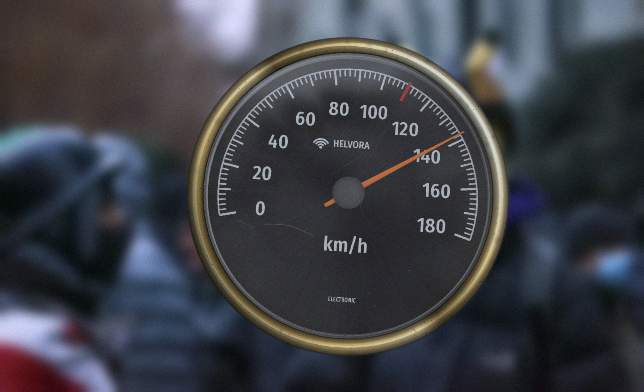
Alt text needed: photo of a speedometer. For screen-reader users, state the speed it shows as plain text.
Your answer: 138 km/h
